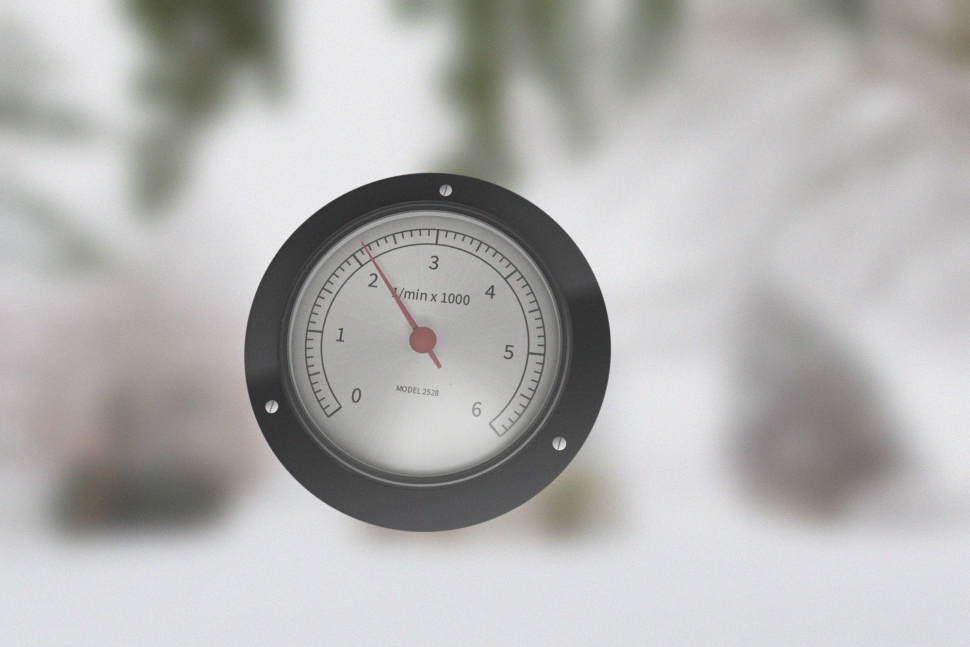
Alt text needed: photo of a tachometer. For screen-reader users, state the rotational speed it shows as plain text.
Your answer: 2150 rpm
